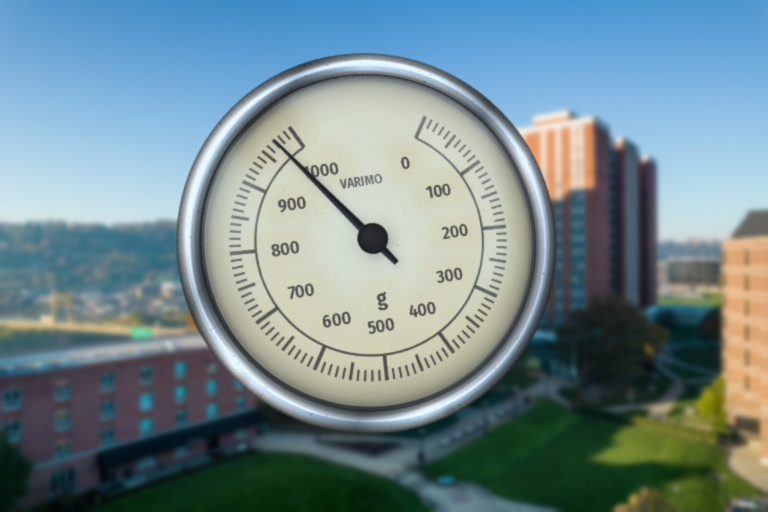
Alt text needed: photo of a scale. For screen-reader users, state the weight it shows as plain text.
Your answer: 970 g
